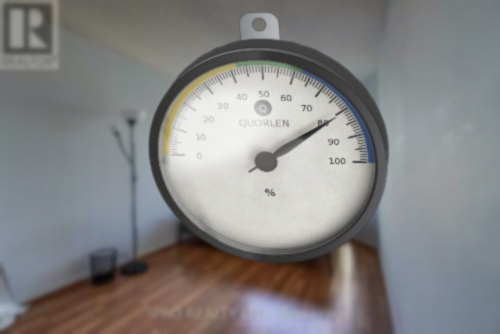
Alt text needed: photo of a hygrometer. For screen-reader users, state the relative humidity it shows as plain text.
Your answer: 80 %
